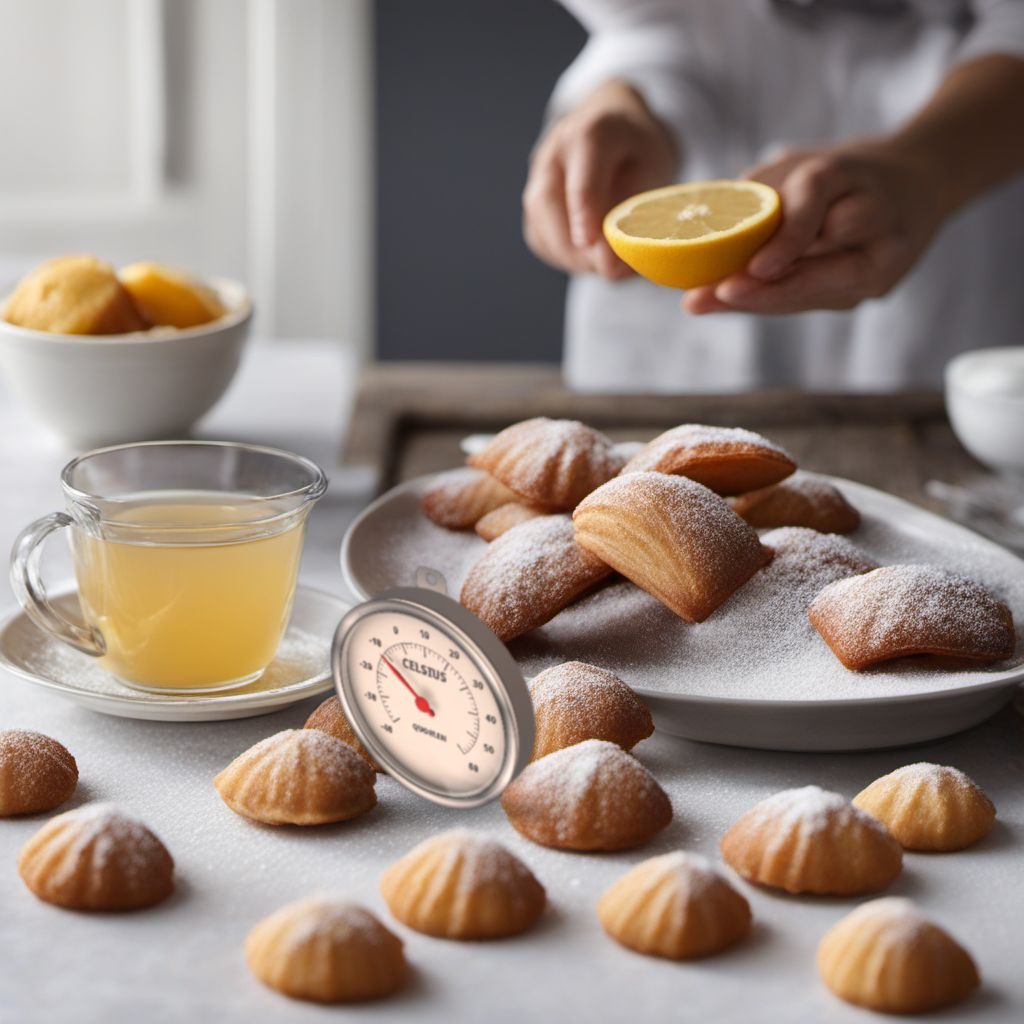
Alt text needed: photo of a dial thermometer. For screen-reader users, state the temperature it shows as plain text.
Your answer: -10 °C
